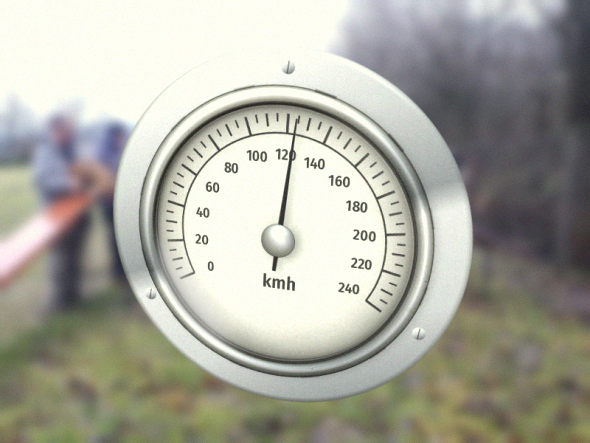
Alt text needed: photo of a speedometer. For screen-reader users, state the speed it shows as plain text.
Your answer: 125 km/h
